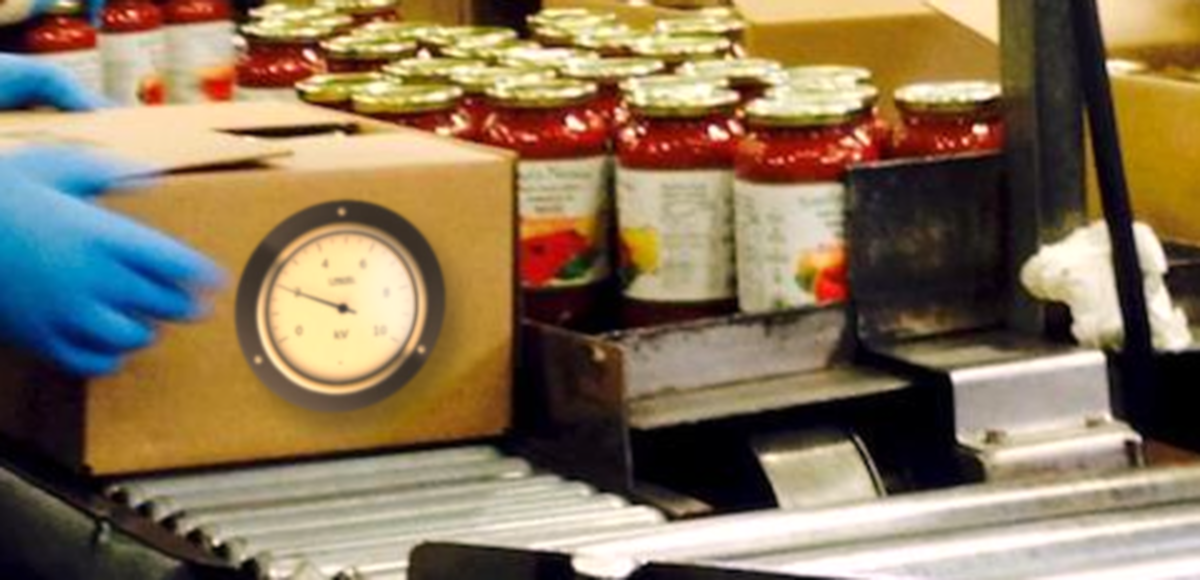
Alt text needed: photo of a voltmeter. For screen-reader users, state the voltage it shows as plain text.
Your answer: 2 kV
